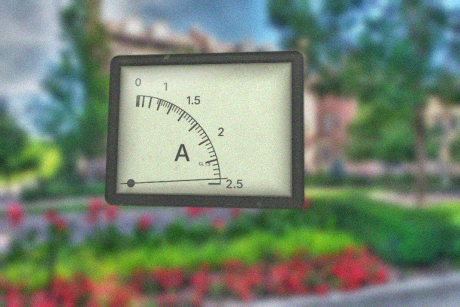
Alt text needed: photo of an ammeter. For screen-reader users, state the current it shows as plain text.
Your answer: 2.45 A
